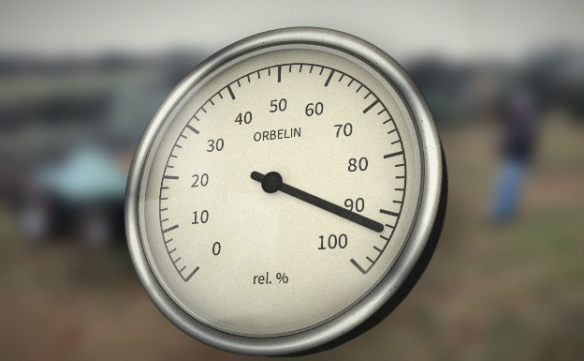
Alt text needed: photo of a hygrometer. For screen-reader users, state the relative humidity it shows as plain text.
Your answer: 93 %
